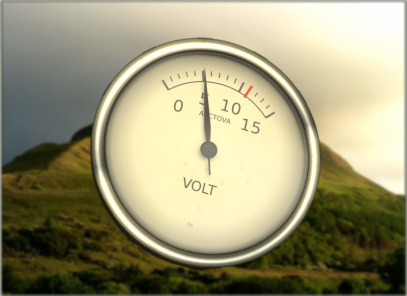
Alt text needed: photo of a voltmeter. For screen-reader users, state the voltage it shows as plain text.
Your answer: 5 V
